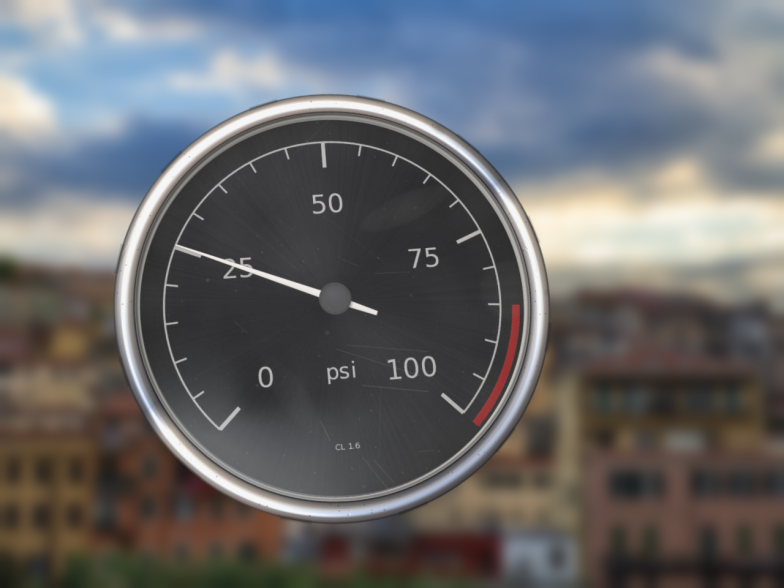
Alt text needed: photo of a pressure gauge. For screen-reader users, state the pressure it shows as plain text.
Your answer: 25 psi
